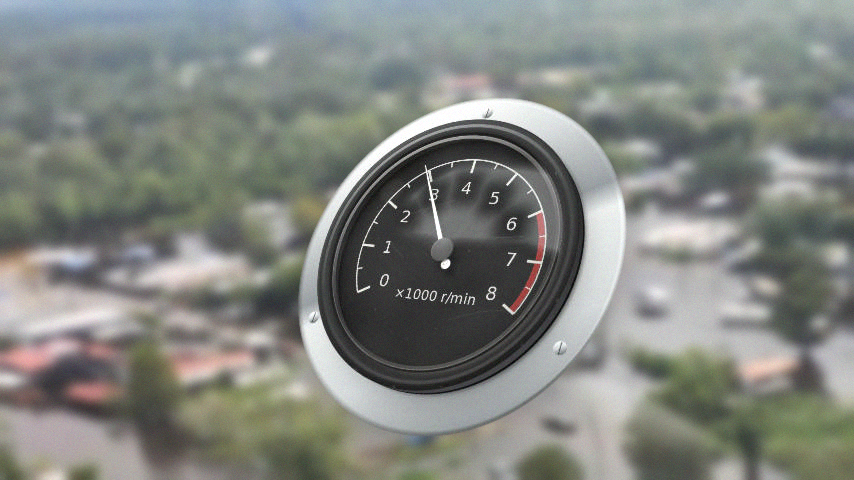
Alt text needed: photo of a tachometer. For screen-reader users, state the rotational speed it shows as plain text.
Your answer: 3000 rpm
